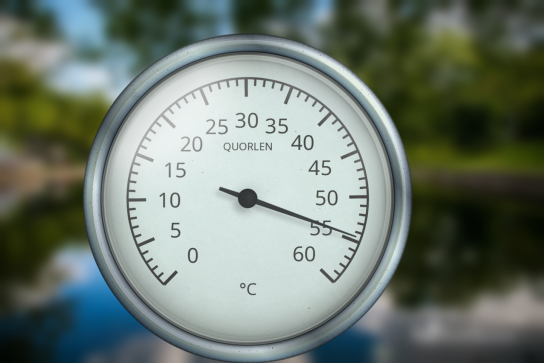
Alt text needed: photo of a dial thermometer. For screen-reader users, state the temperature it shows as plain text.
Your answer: 54.5 °C
